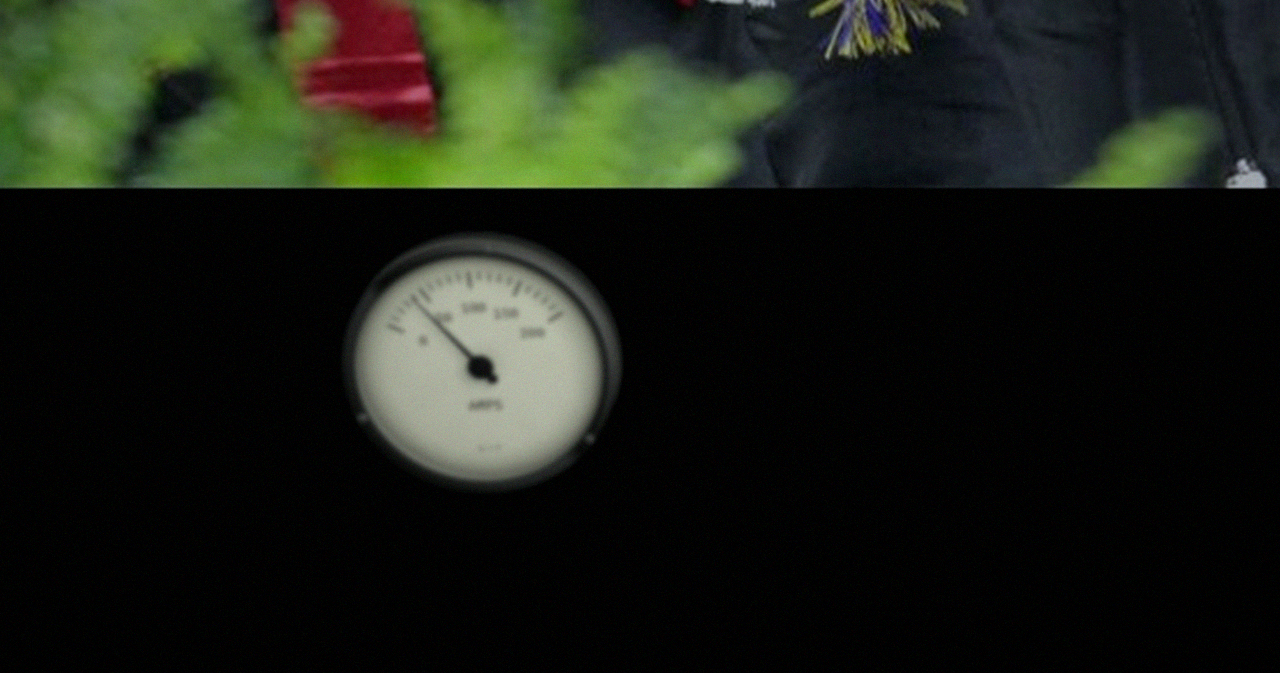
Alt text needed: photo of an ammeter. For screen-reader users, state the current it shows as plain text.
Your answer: 40 A
